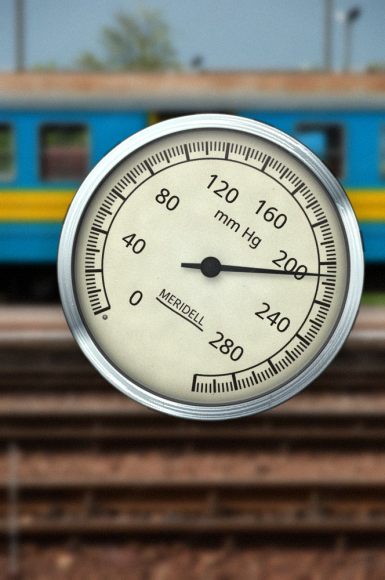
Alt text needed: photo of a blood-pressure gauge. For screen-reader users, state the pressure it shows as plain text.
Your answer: 206 mmHg
